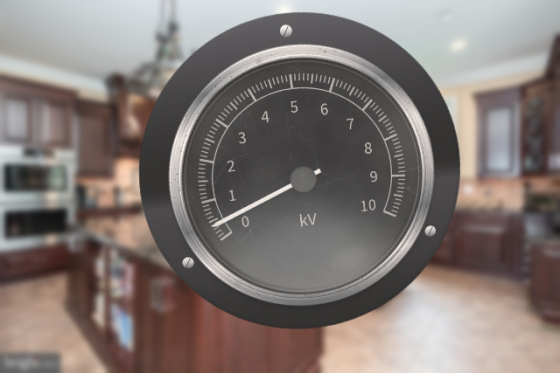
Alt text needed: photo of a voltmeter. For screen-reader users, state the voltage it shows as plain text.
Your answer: 0.4 kV
